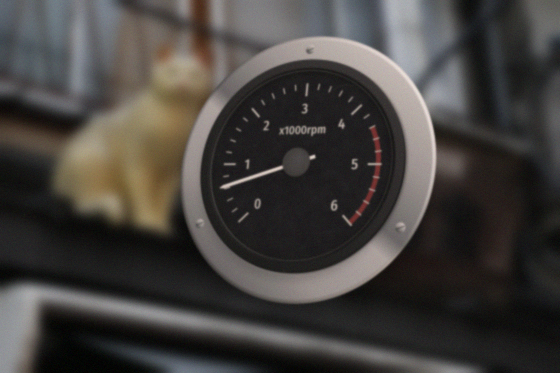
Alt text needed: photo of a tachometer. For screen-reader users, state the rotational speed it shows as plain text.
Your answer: 600 rpm
